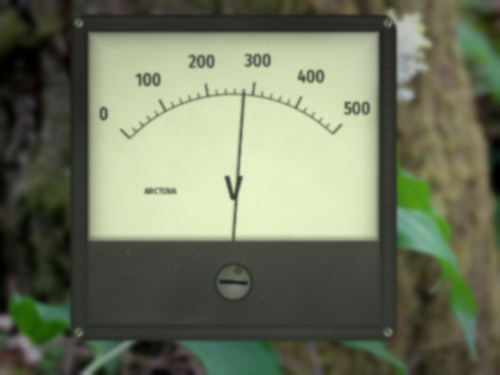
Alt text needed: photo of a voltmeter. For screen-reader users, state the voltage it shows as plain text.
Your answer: 280 V
